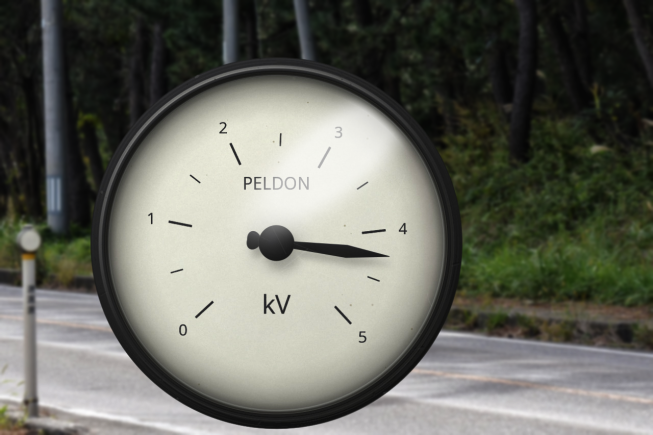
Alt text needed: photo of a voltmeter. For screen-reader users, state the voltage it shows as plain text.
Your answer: 4.25 kV
